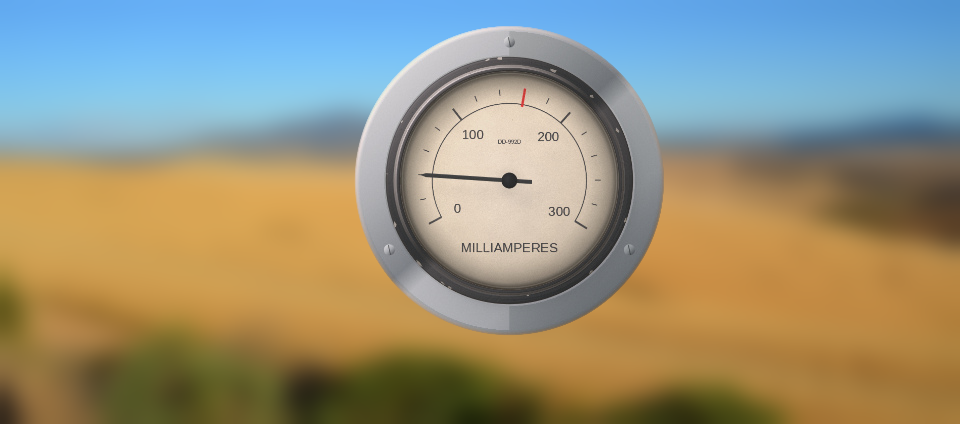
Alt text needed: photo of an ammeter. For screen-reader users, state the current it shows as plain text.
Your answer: 40 mA
